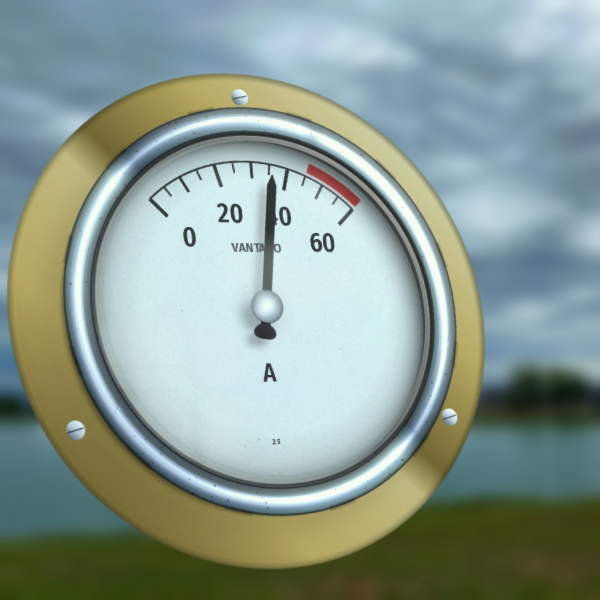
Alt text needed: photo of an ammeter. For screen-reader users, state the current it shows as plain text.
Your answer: 35 A
